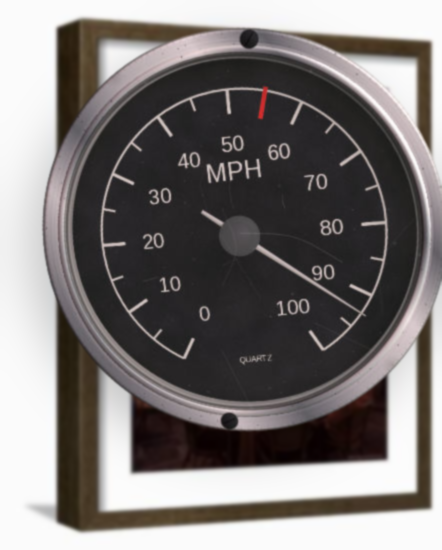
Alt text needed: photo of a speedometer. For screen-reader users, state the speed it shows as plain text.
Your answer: 92.5 mph
